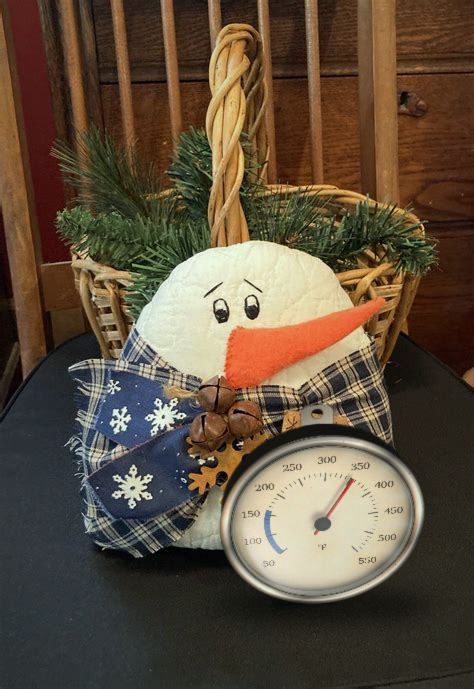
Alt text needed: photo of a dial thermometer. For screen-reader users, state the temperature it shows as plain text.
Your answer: 350 °F
